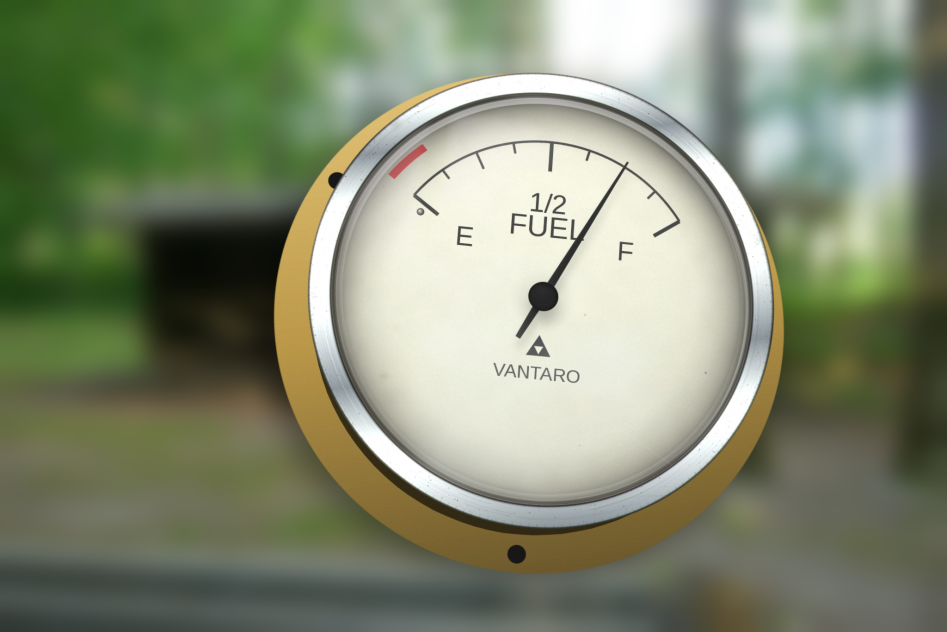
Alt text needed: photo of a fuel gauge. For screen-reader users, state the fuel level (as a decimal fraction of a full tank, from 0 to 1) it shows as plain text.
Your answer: 0.75
